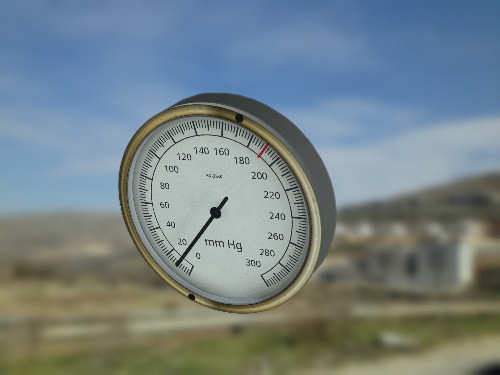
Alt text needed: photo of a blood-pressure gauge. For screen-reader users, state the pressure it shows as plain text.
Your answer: 10 mmHg
